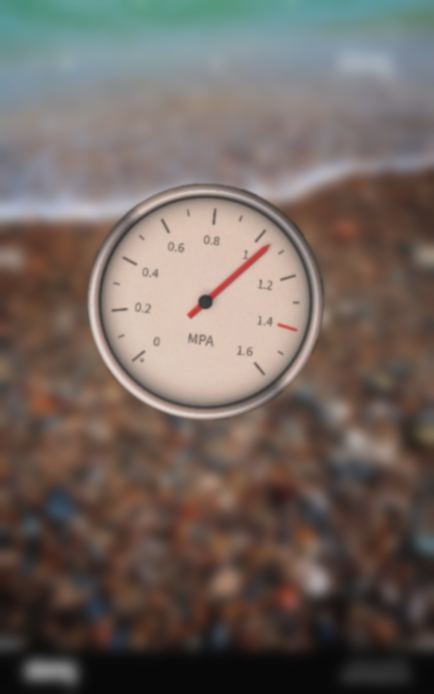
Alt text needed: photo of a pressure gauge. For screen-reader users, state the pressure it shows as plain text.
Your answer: 1.05 MPa
